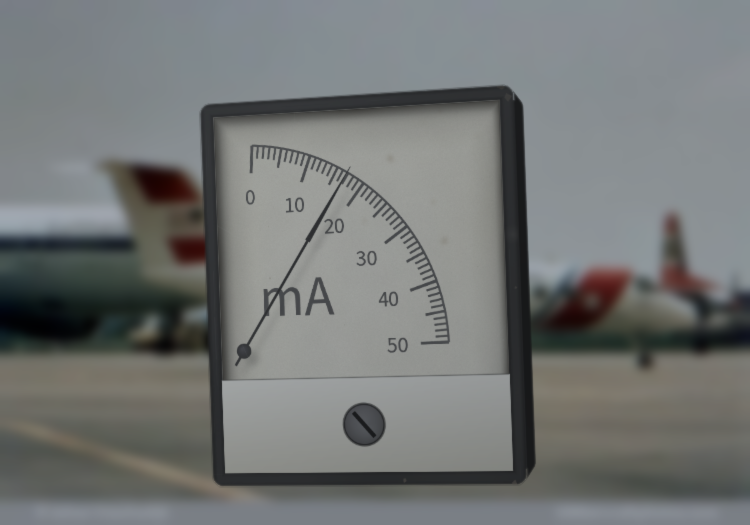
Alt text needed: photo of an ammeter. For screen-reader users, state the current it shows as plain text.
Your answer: 17 mA
